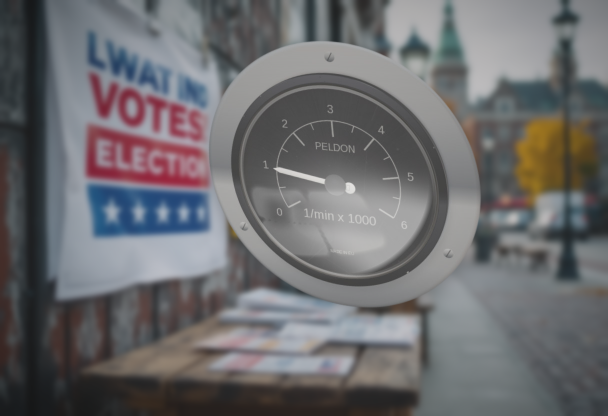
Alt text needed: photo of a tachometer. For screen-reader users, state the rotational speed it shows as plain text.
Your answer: 1000 rpm
